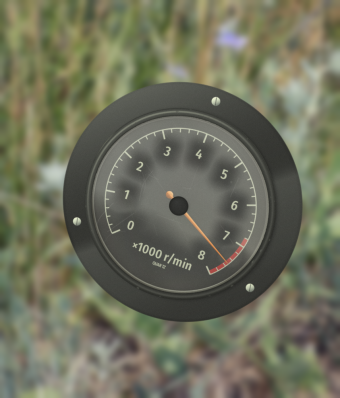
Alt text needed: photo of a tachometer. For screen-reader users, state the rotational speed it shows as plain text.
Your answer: 7500 rpm
